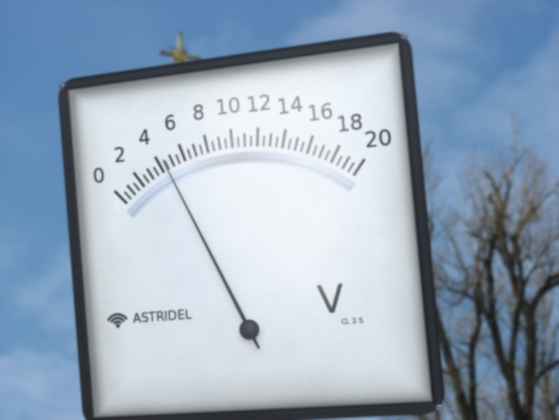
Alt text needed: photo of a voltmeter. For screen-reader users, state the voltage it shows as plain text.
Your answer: 4.5 V
